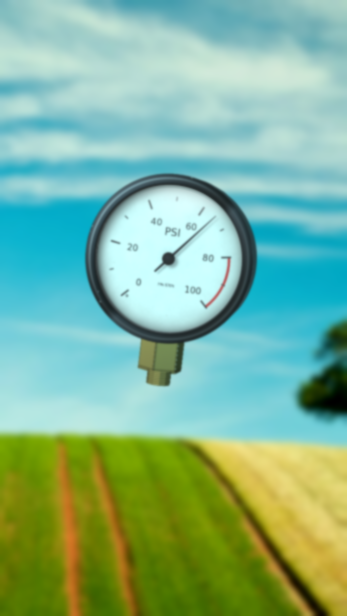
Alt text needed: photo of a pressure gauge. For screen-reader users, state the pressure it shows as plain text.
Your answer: 65 psi
